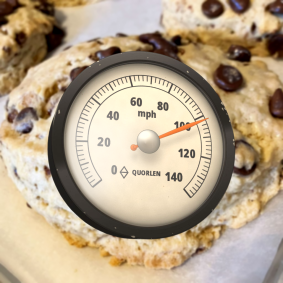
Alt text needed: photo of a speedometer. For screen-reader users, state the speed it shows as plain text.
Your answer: 102 mph
